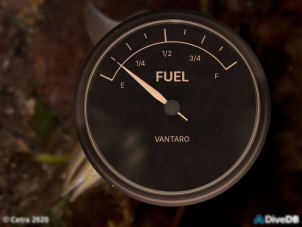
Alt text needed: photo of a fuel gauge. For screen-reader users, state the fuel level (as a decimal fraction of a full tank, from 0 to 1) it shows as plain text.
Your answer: 0.125
